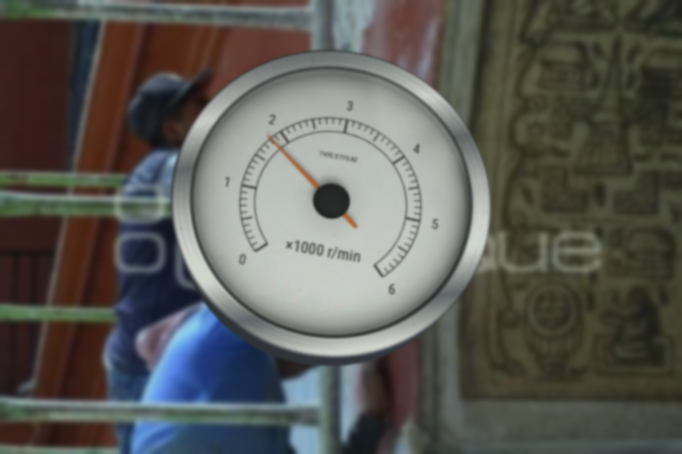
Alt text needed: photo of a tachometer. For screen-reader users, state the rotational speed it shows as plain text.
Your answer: 1800 rpm
